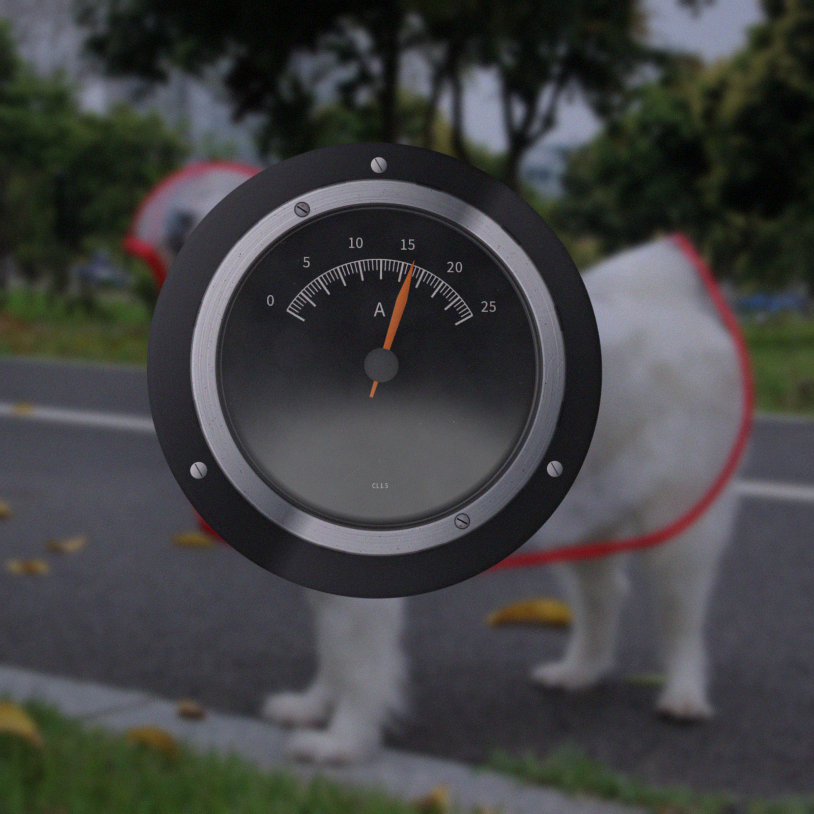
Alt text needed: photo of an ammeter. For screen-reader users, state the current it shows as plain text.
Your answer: 16 A
